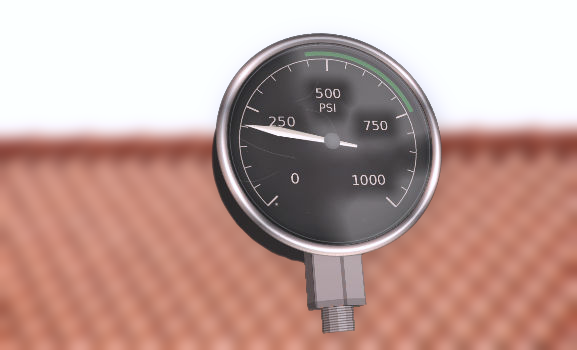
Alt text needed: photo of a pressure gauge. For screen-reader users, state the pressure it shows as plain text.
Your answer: 200 psi
